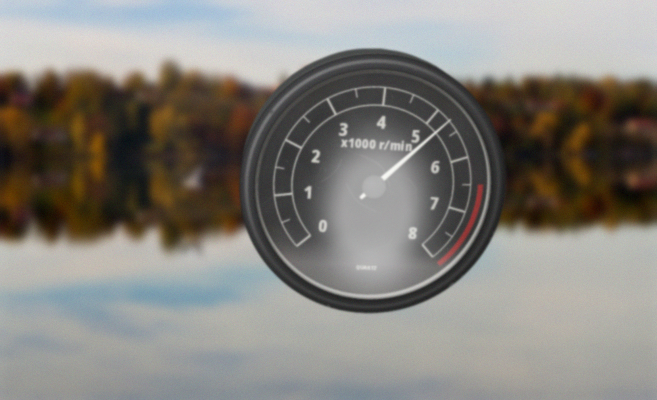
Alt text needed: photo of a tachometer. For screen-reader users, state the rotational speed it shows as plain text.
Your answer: 5250 rpm
